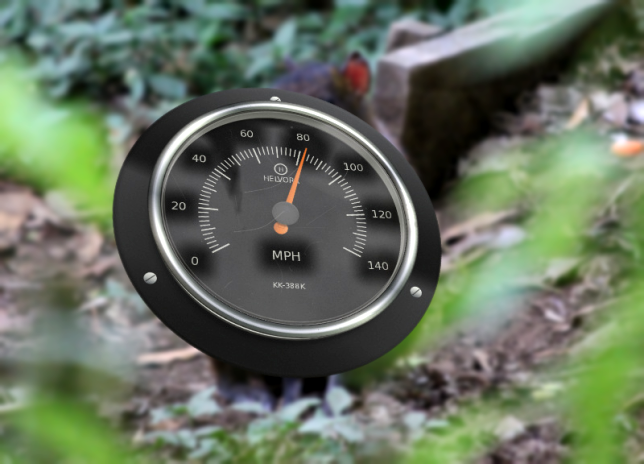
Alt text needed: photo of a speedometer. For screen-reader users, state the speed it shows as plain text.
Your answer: 82 mph
